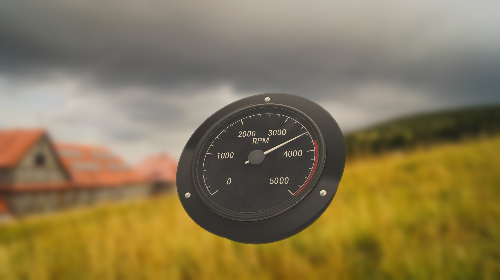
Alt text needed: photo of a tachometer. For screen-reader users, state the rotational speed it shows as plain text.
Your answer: 3600 rpm
